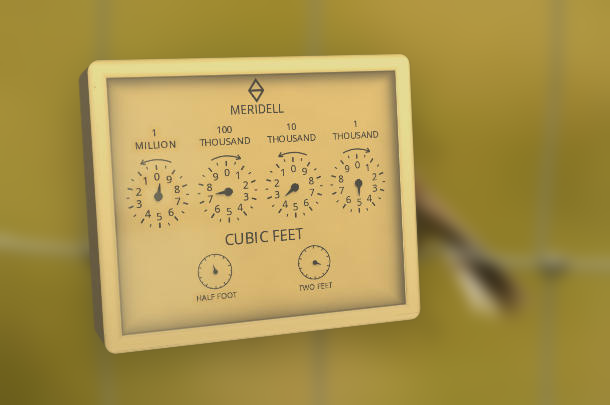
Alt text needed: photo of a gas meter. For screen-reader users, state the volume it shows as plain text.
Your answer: 973500 ft³
